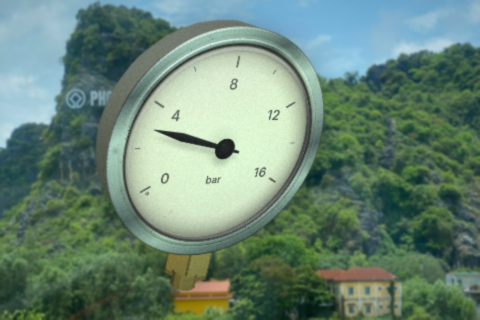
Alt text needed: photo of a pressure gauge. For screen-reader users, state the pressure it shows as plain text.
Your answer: 3 bar
